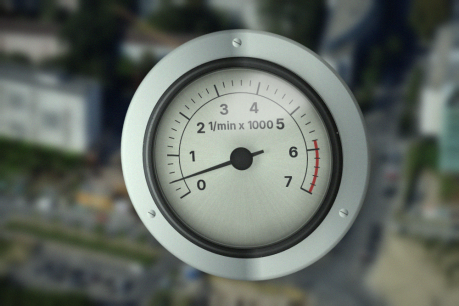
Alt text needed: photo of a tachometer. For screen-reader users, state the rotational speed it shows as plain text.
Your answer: 400 rpm
